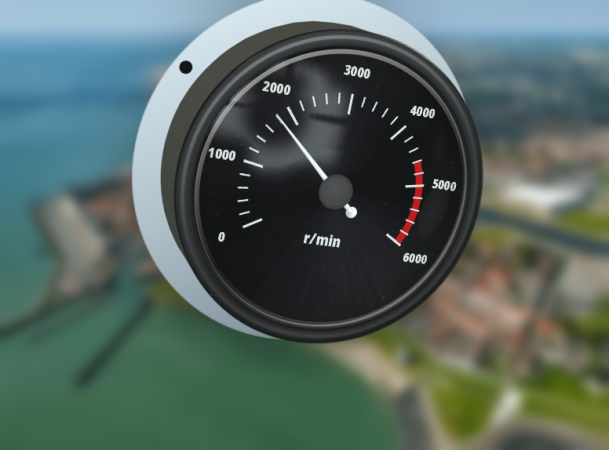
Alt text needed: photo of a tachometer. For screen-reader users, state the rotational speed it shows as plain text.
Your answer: 1800 rpm
